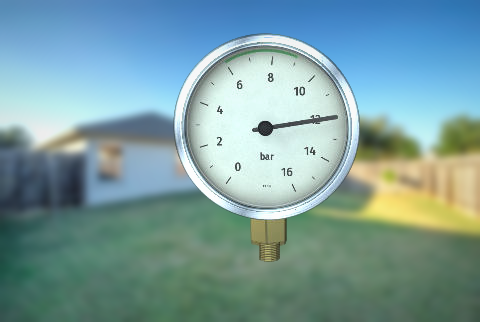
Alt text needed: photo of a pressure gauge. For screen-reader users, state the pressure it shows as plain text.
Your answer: 12 bar
